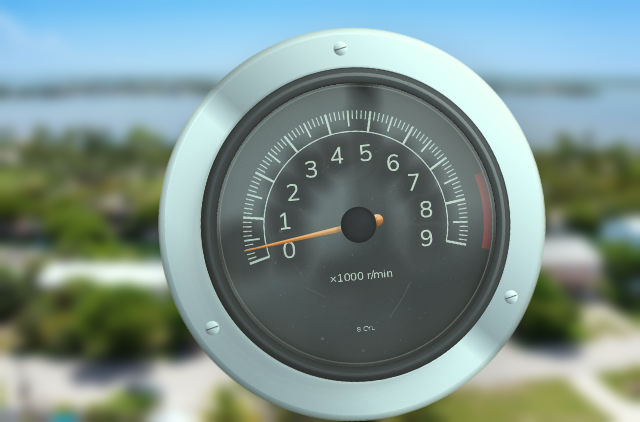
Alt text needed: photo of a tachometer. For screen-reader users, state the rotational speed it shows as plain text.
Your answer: 300 rpm
